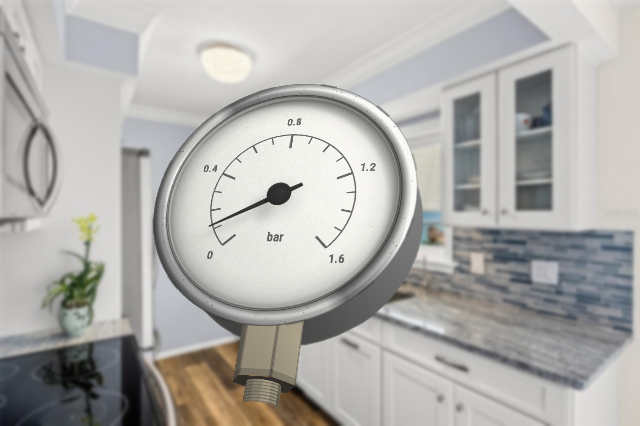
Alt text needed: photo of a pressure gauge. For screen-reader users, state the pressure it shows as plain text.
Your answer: 0.1 bar
